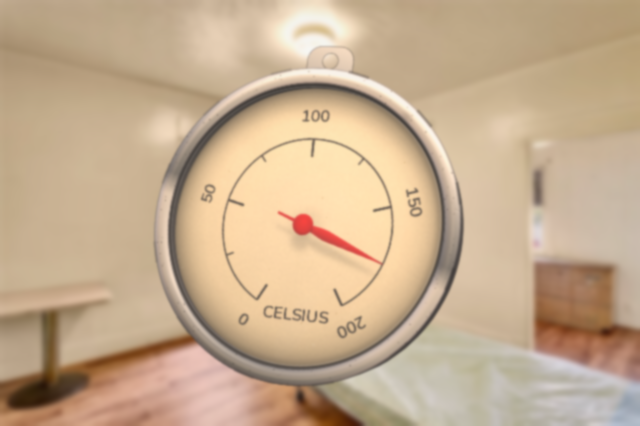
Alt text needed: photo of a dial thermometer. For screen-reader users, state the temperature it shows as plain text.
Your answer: 175 °C
